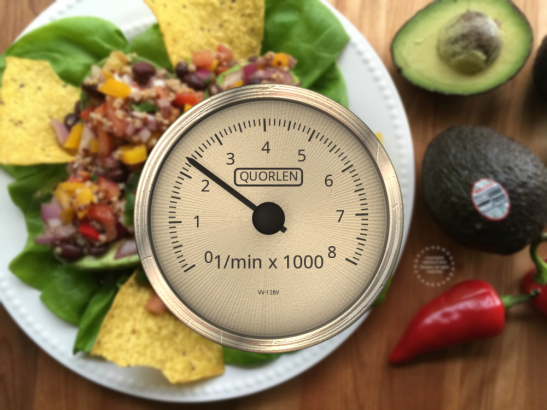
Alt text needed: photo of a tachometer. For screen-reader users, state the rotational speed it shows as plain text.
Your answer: 2300 rpm
